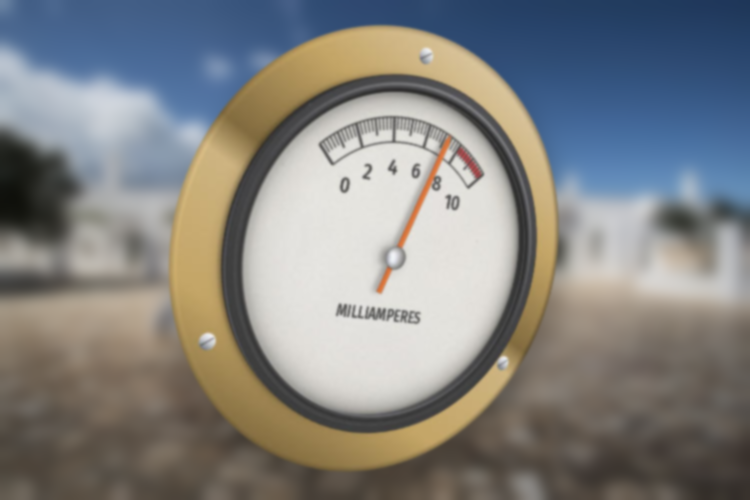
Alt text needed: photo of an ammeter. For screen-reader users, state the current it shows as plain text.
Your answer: 7 mA
